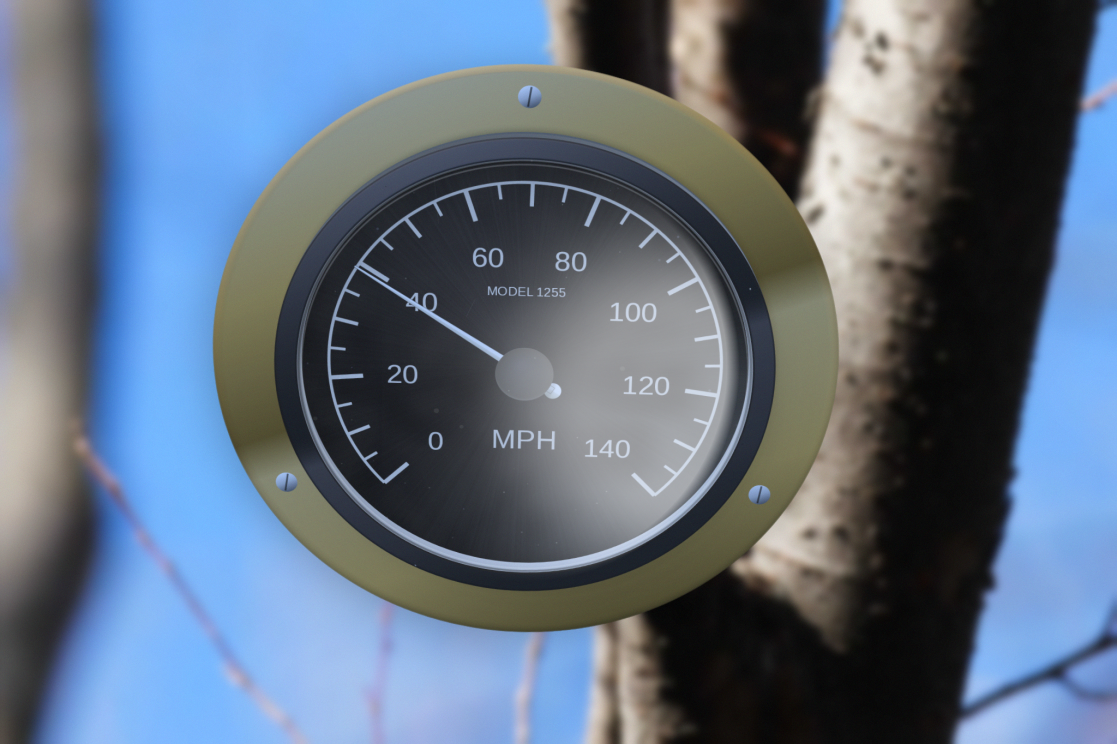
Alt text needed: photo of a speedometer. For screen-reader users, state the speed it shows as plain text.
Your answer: 40 mph
